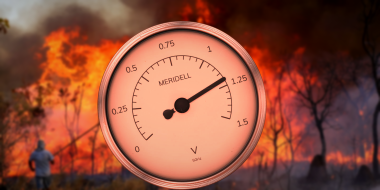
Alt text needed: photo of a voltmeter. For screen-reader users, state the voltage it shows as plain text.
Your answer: 1.2 V
